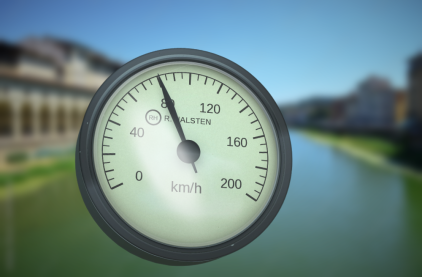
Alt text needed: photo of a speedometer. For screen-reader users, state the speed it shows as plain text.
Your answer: 80 km/h
